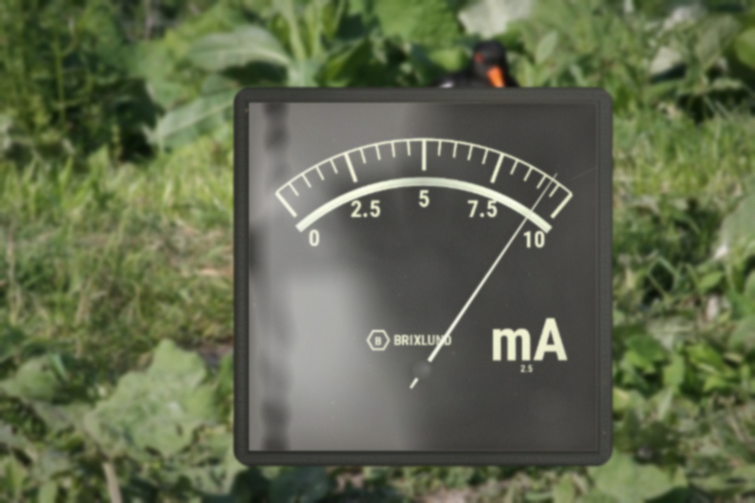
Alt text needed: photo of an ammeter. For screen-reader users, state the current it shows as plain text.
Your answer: 9.25 mA
